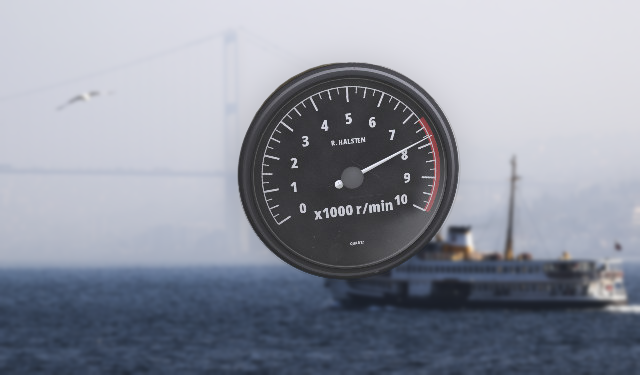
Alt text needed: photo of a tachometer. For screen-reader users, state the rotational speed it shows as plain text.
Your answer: 7750 rpm
